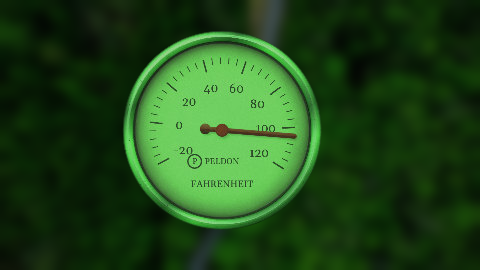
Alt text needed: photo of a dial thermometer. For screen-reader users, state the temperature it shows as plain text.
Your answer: 104 °F
